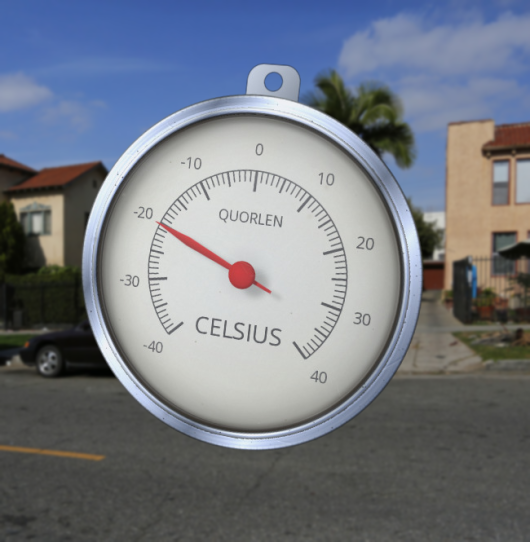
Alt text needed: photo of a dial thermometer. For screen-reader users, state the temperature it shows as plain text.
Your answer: -20 °C
